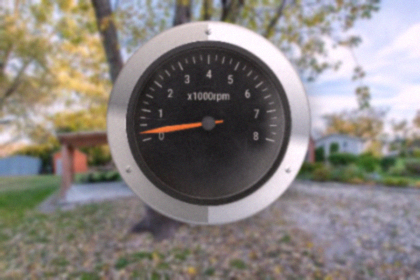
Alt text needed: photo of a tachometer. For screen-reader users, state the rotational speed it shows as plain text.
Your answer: 250 rpm
